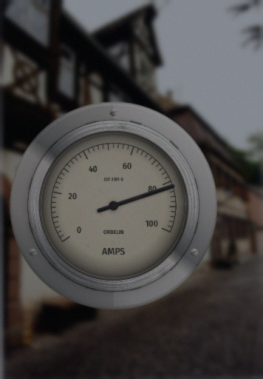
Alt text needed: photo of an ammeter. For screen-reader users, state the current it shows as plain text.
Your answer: 82 A
